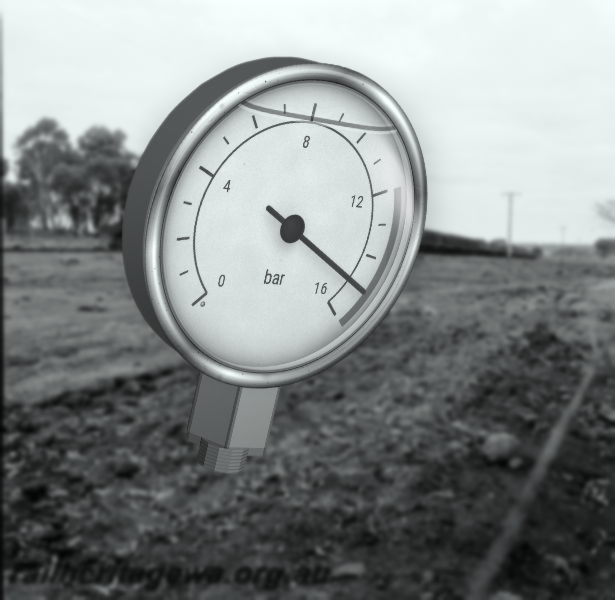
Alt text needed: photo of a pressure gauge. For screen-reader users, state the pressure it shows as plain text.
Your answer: 15 bar
